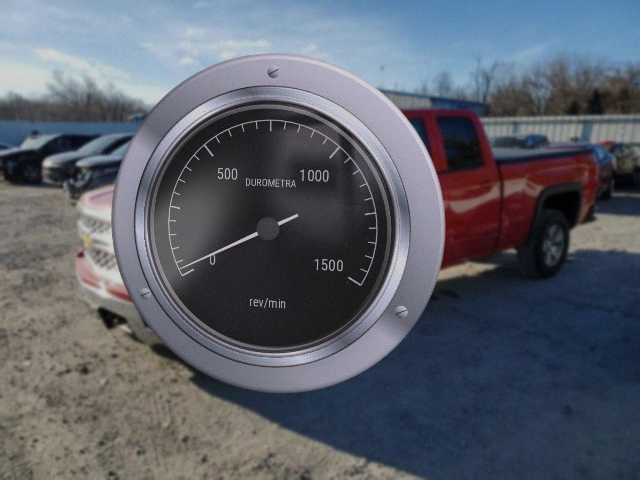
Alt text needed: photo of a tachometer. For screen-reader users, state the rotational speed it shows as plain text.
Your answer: 25 rpm
